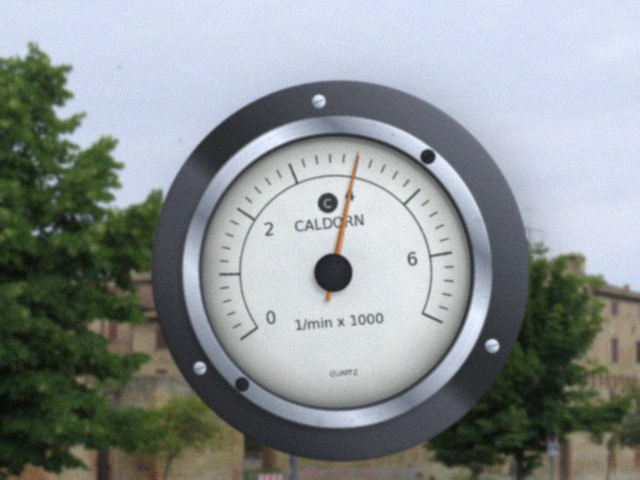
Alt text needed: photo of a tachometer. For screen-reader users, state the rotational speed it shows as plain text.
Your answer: 4000 rpm
